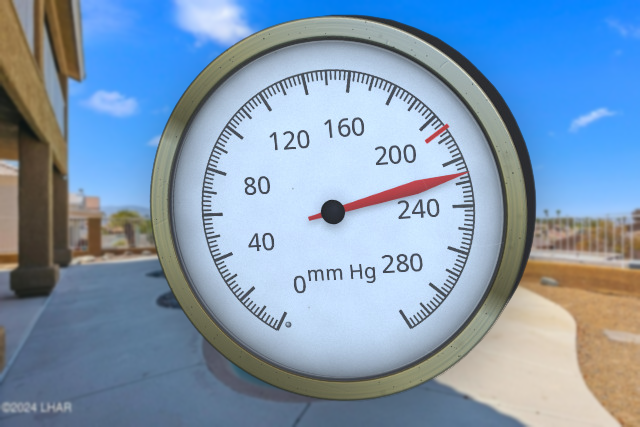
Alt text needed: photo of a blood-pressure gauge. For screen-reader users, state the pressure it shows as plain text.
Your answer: 226 mmHg
